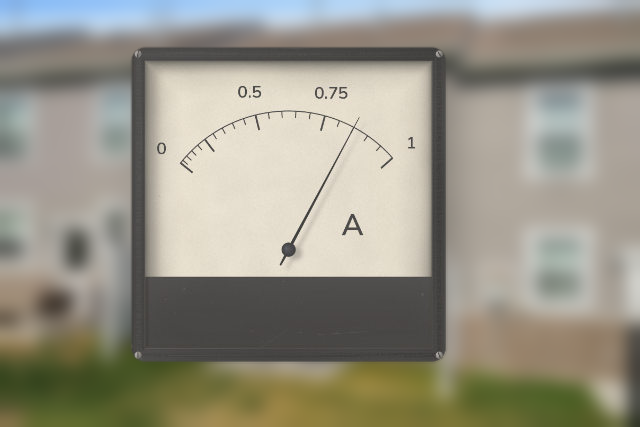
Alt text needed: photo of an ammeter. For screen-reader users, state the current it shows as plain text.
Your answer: 0.85 A
